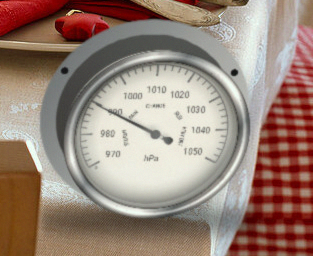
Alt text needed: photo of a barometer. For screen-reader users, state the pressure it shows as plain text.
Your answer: 990 hPa
